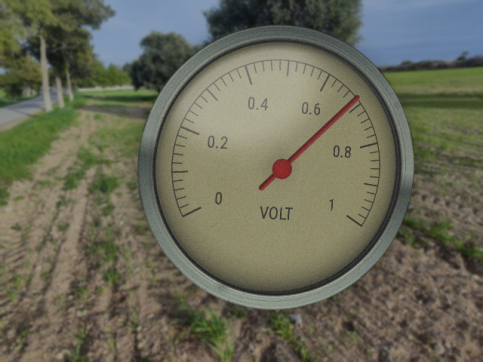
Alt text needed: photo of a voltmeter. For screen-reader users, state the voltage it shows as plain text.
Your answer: 0.68 V
